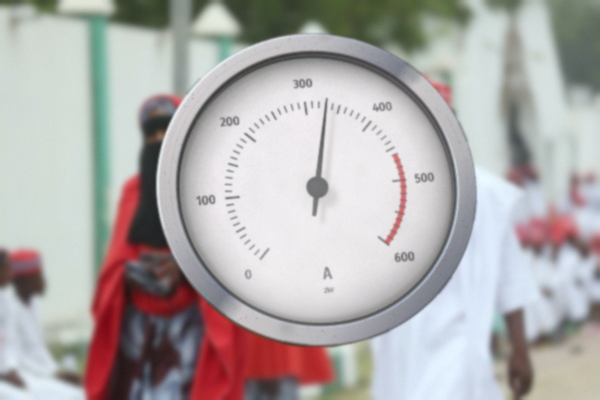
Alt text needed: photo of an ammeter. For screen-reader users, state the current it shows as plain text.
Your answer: 330 A
